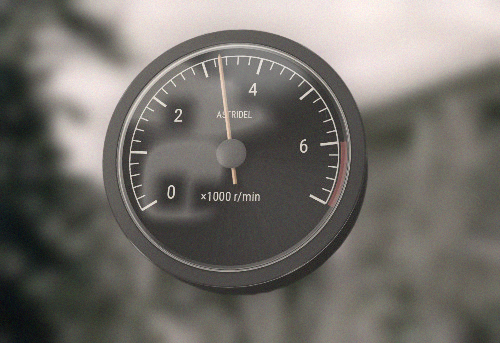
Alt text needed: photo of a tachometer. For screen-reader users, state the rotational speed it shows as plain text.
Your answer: 3300 rpm
